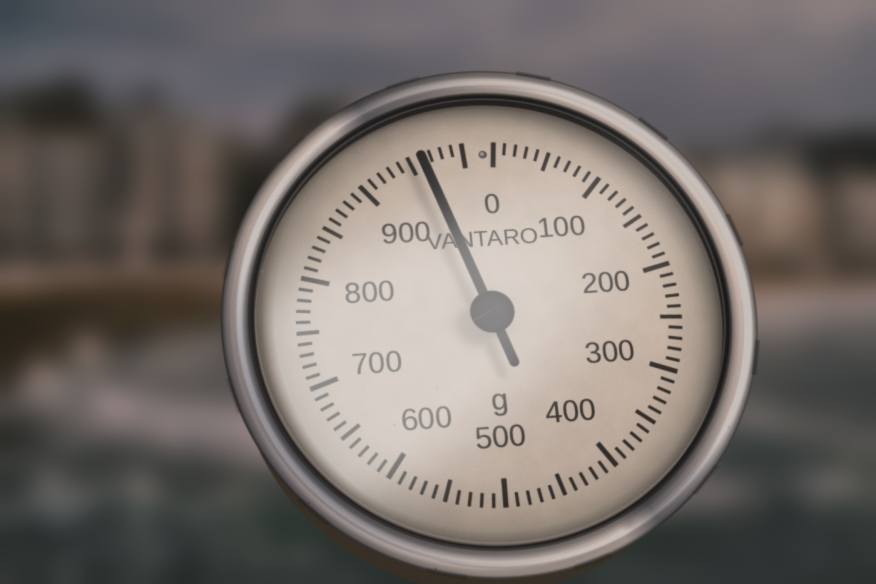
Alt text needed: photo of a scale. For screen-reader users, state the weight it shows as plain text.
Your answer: 960 g
